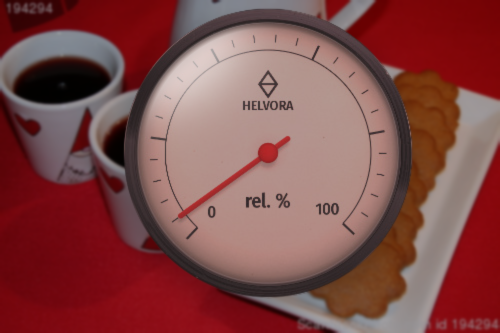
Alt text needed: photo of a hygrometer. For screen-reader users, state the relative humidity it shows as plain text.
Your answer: 4 %
